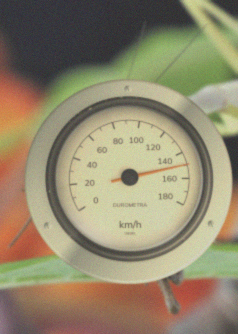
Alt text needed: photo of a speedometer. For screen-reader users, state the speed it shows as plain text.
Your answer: 150 km/h
